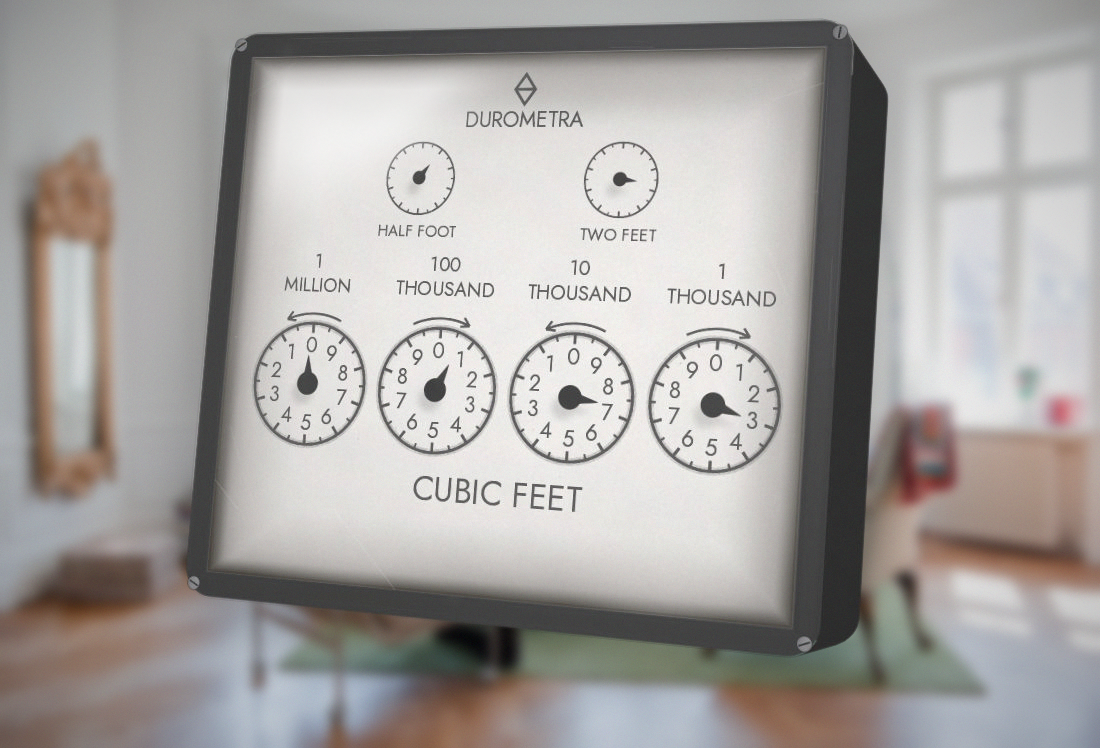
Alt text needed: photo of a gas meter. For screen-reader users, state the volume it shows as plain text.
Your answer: 7300 ft³
